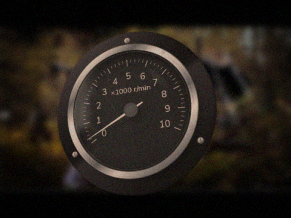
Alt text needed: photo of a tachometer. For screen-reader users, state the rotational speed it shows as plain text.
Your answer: 200 rpm
